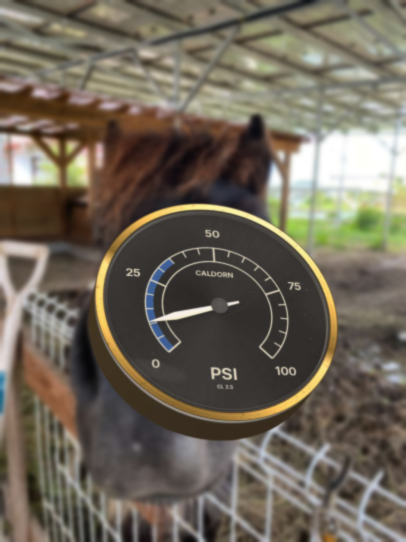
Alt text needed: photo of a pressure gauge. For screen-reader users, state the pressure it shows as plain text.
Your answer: 10 psi
